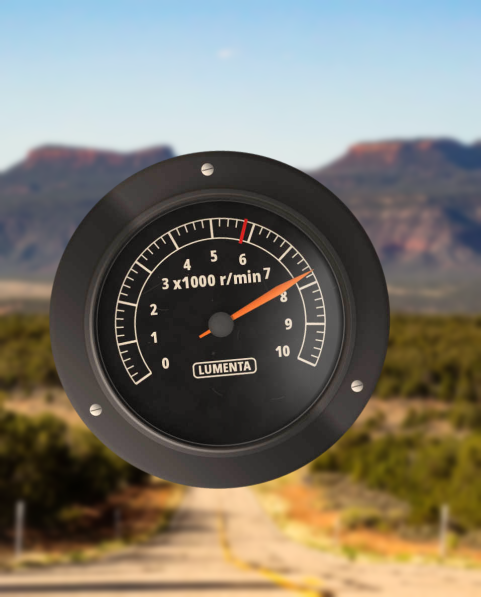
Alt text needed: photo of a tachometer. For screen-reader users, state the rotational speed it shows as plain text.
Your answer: 7700 rpm
